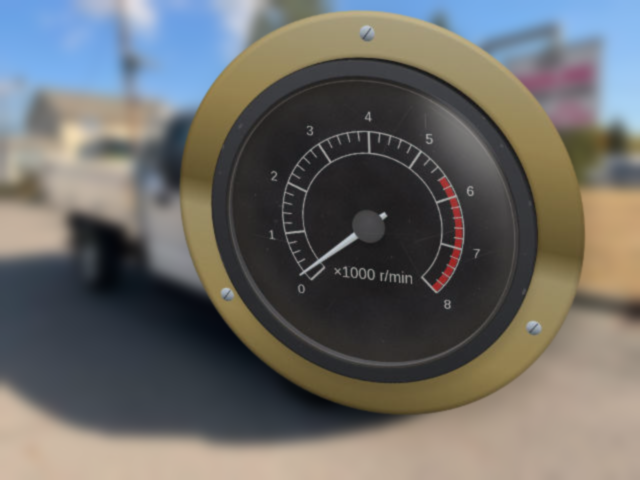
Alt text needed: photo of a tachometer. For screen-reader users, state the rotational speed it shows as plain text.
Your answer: 200 rpm
